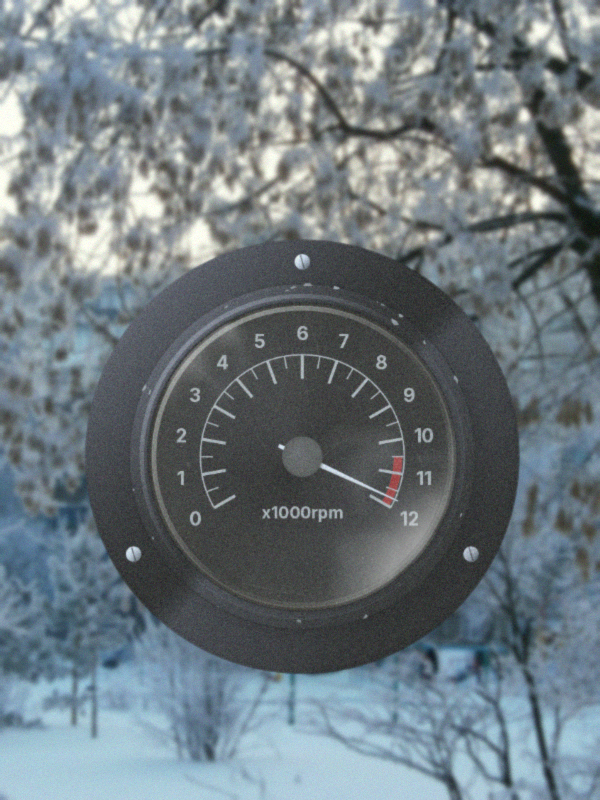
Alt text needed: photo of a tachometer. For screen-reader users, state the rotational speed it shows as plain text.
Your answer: 11750 rpm
